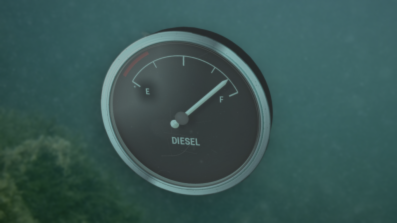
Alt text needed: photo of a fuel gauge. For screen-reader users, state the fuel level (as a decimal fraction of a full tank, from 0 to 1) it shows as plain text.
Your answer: 0.875
